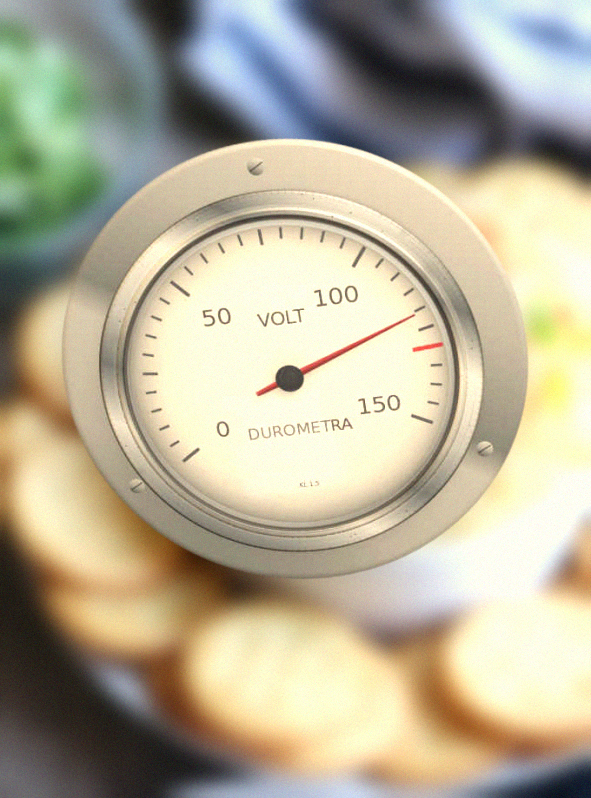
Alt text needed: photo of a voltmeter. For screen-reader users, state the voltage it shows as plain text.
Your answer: 120 V
